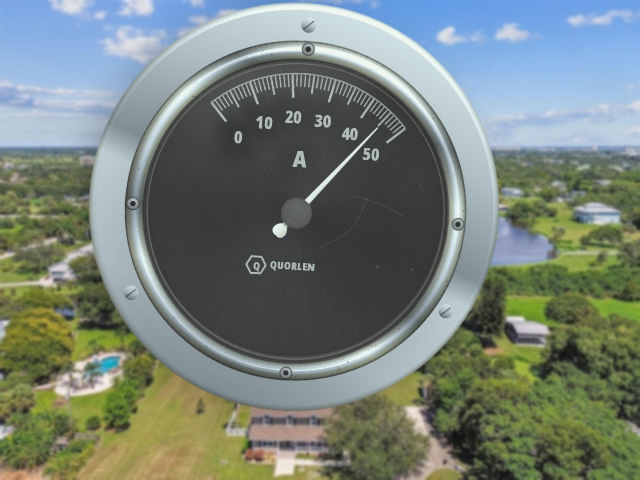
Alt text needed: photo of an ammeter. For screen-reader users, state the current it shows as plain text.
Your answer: 45 A
